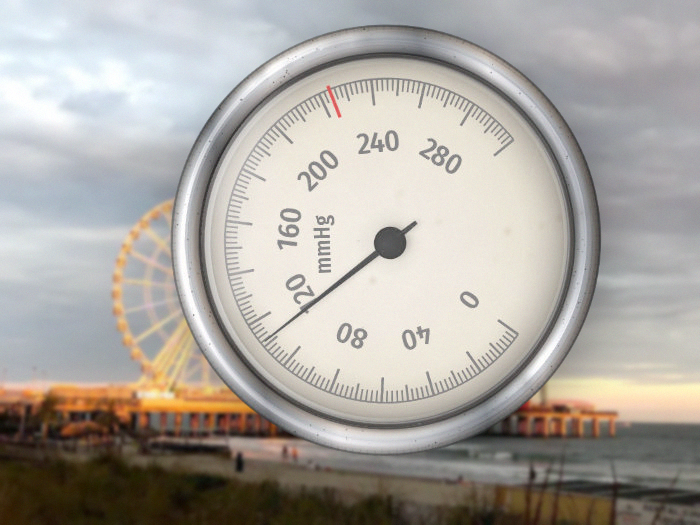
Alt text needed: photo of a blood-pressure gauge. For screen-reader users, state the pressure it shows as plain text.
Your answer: 112 mmHg
